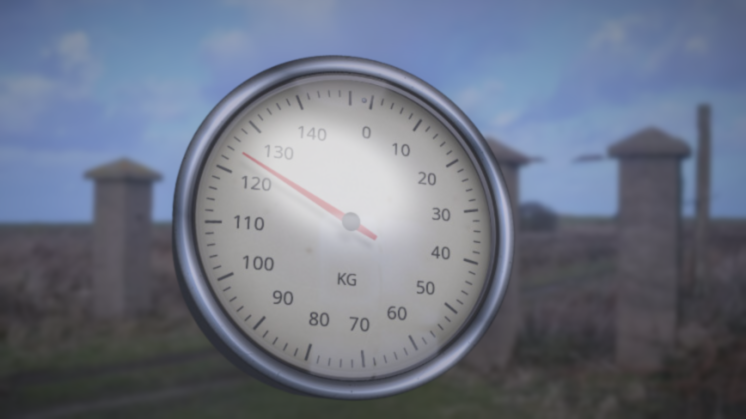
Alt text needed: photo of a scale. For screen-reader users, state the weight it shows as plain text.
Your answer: 124 kg
